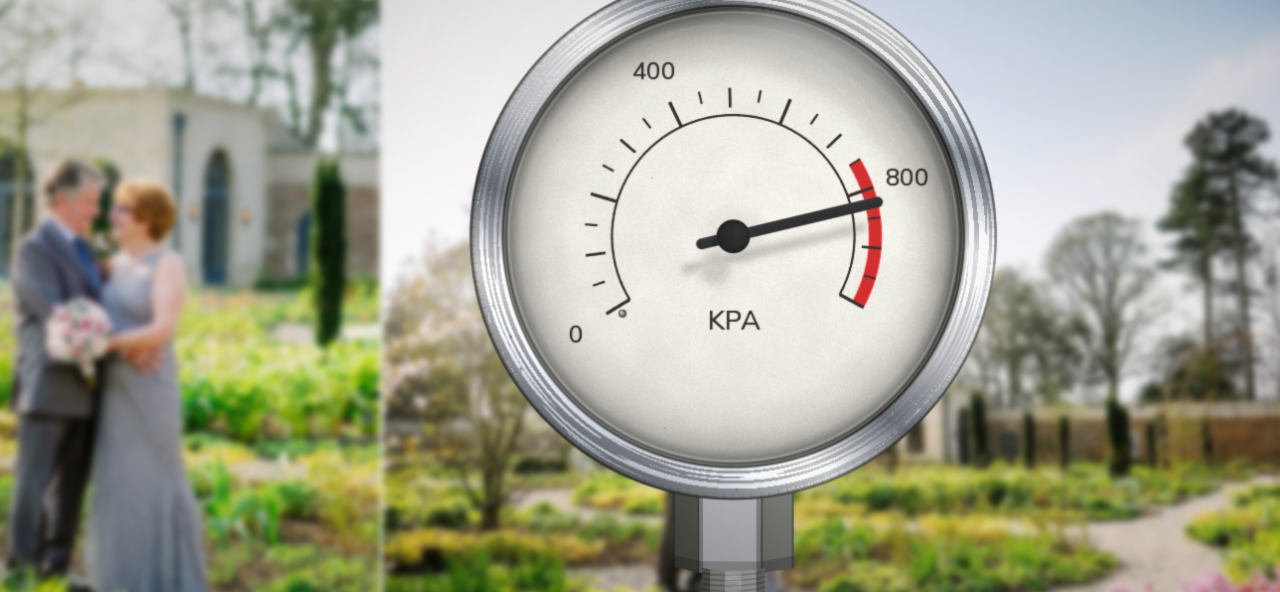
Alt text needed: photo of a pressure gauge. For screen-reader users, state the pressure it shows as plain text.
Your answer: 825 kPa
